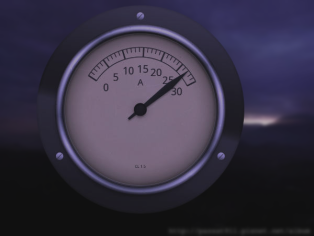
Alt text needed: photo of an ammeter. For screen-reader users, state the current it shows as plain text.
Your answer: 27 A
